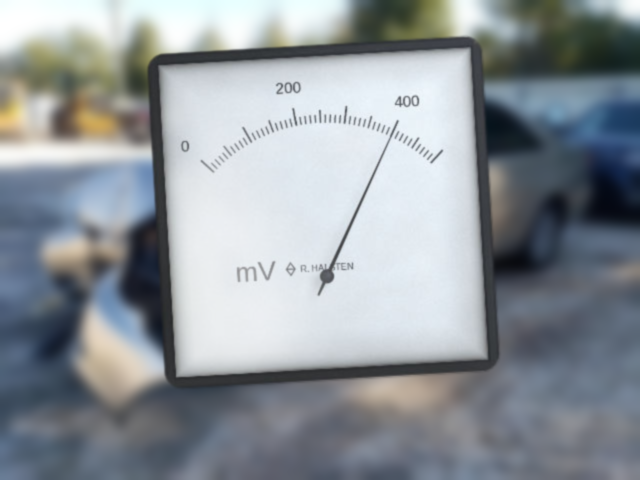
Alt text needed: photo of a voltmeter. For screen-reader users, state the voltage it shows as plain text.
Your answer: 400 mV
